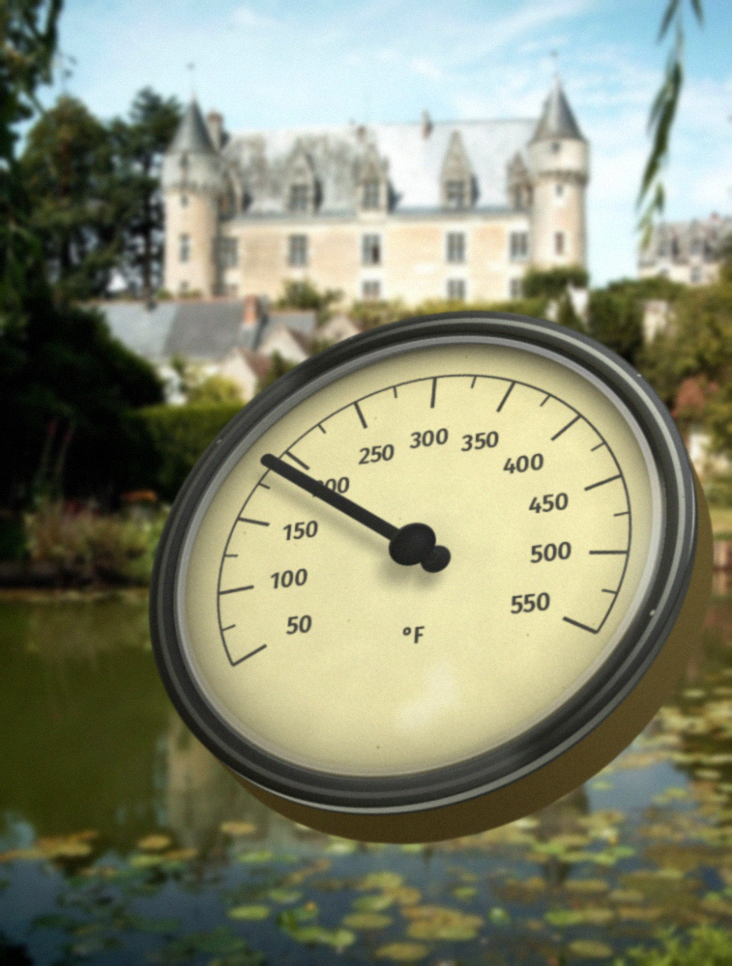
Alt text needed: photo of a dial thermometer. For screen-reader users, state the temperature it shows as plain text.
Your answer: 187.5 °F
